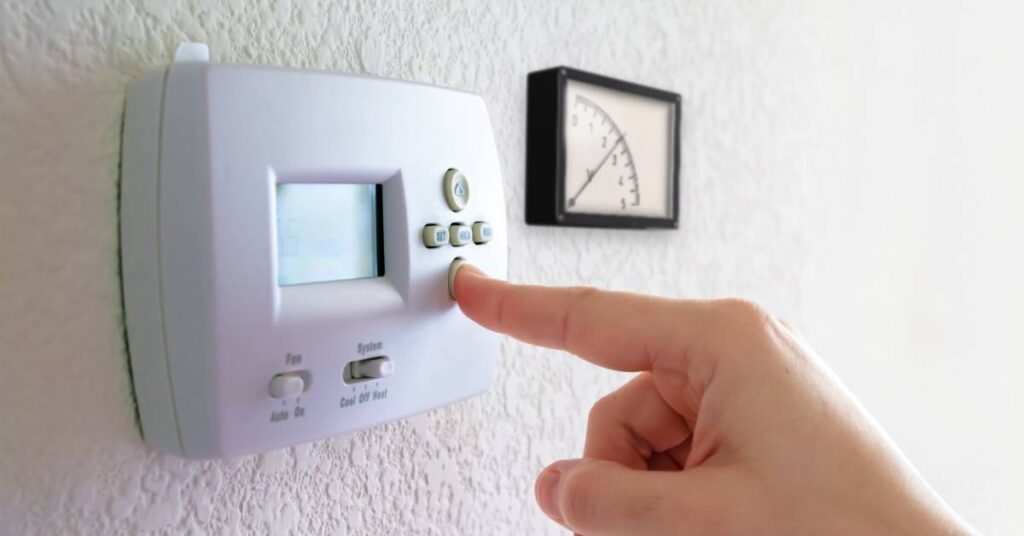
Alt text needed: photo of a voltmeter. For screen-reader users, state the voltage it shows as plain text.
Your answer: 2.5 V
